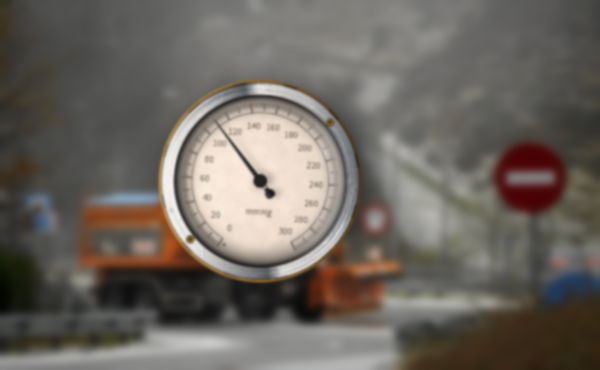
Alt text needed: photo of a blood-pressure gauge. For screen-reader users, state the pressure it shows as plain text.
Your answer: 110 mmHg
